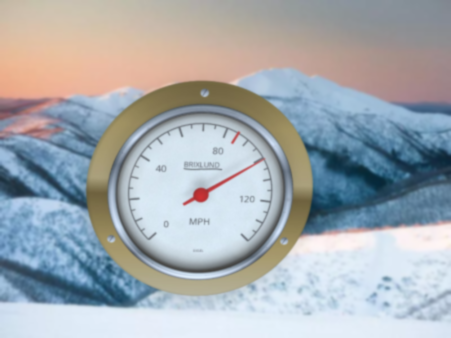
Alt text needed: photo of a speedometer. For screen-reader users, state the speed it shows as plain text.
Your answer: 100 mph
